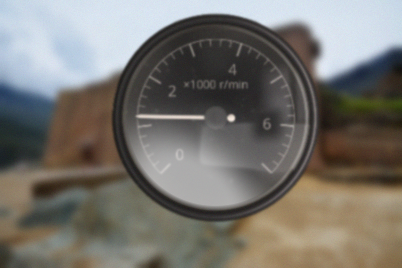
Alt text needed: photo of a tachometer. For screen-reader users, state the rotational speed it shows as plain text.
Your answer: 1200 rpm
